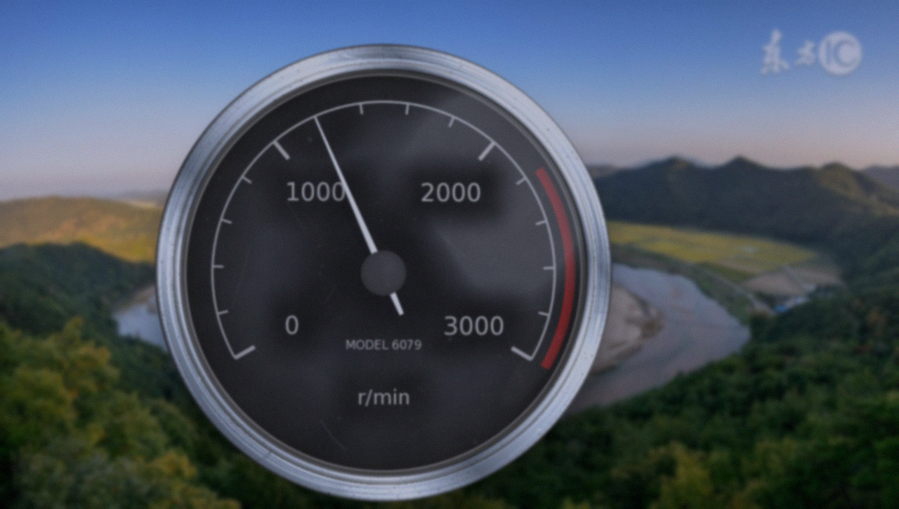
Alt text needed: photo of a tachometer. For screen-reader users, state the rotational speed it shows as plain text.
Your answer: 1200 rpm
